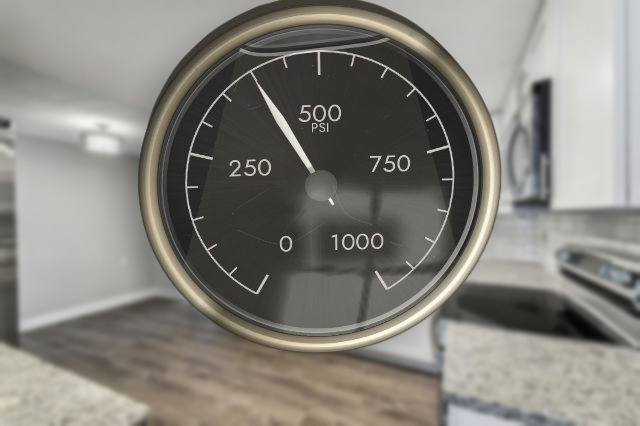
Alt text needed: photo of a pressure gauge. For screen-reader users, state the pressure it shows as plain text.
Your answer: 400 psi
